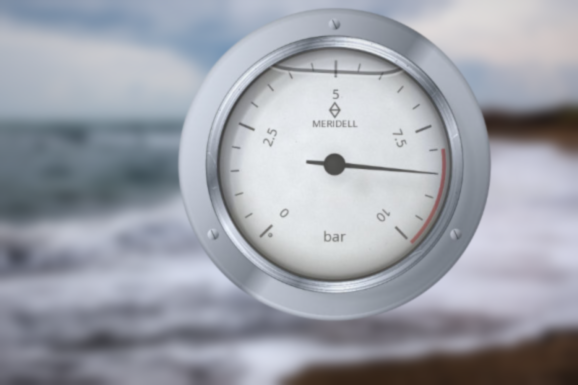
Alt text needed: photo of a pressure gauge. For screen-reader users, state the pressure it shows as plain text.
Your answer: 8.5 bar
